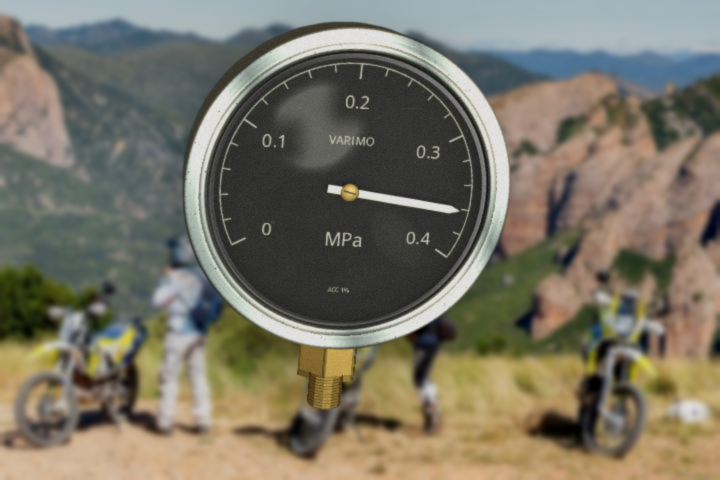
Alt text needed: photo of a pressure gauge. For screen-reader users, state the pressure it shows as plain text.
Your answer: 0.36 MPa
